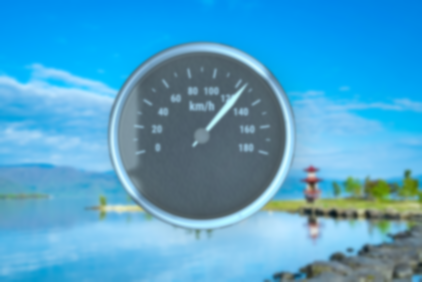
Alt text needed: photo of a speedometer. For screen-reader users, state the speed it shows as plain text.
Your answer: 125 km/h
